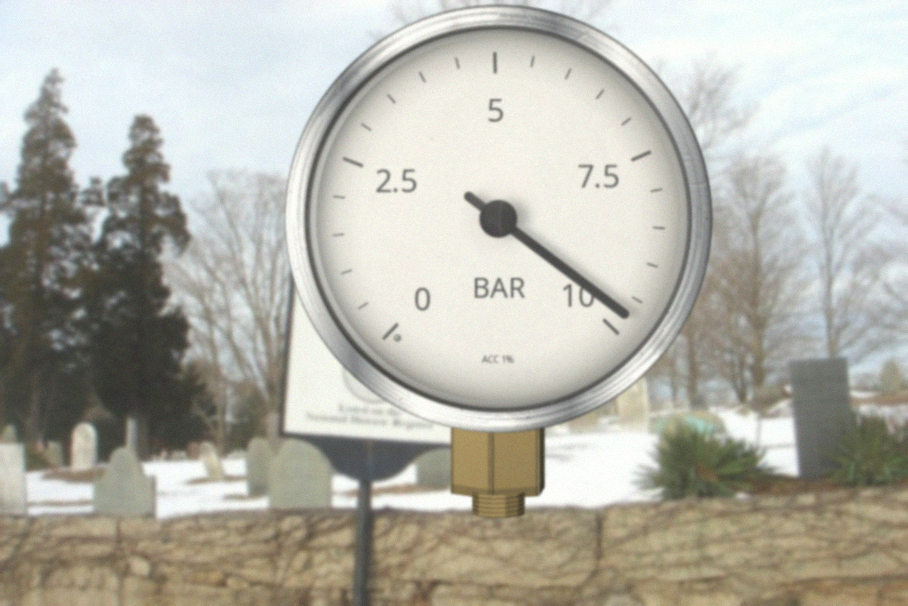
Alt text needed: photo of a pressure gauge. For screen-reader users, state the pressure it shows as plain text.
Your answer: 9.75 bar
